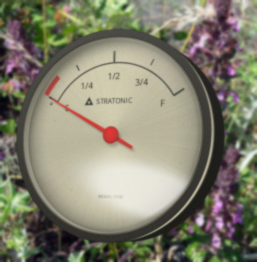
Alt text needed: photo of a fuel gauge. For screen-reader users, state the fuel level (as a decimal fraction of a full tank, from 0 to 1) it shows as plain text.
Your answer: 0
